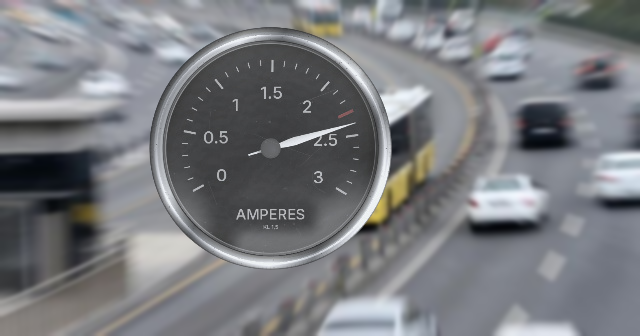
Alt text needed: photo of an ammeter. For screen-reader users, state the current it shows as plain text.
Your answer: 2.4 A
